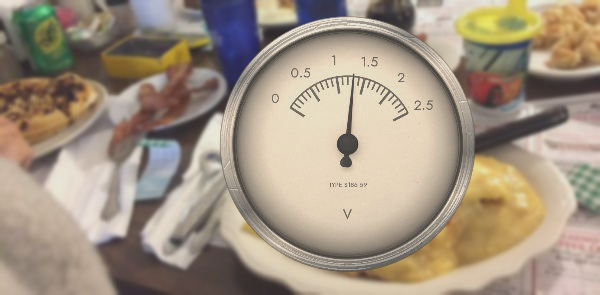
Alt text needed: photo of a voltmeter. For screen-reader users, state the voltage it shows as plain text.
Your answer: 1.3 V
